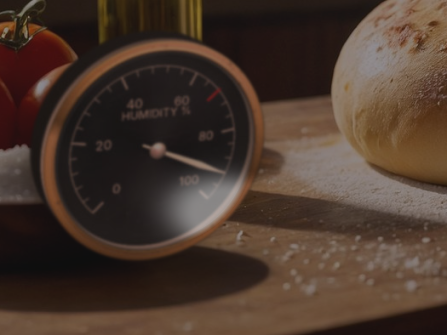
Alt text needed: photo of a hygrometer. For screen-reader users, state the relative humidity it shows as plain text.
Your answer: 92 %
